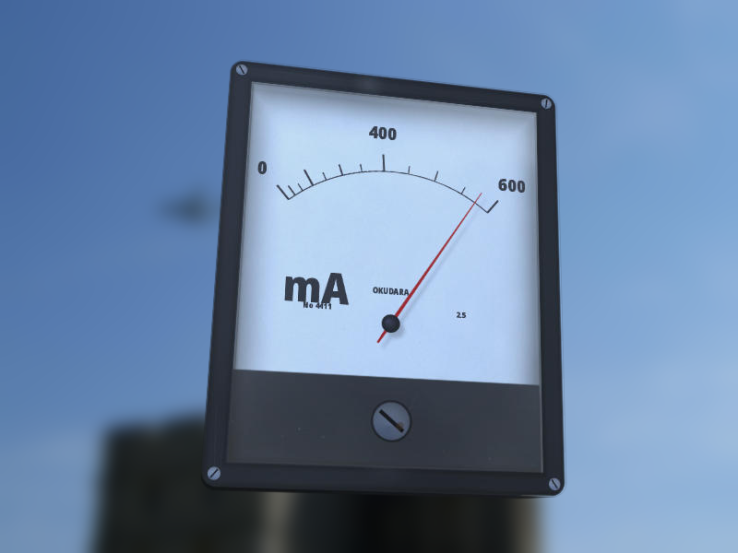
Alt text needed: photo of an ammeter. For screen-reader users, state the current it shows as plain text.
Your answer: 575 mA
